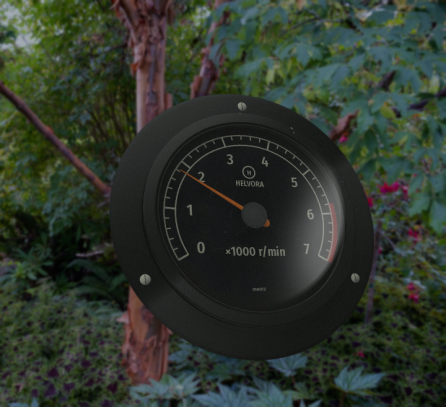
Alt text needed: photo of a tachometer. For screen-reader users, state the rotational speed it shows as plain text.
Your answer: 1800 rpm
